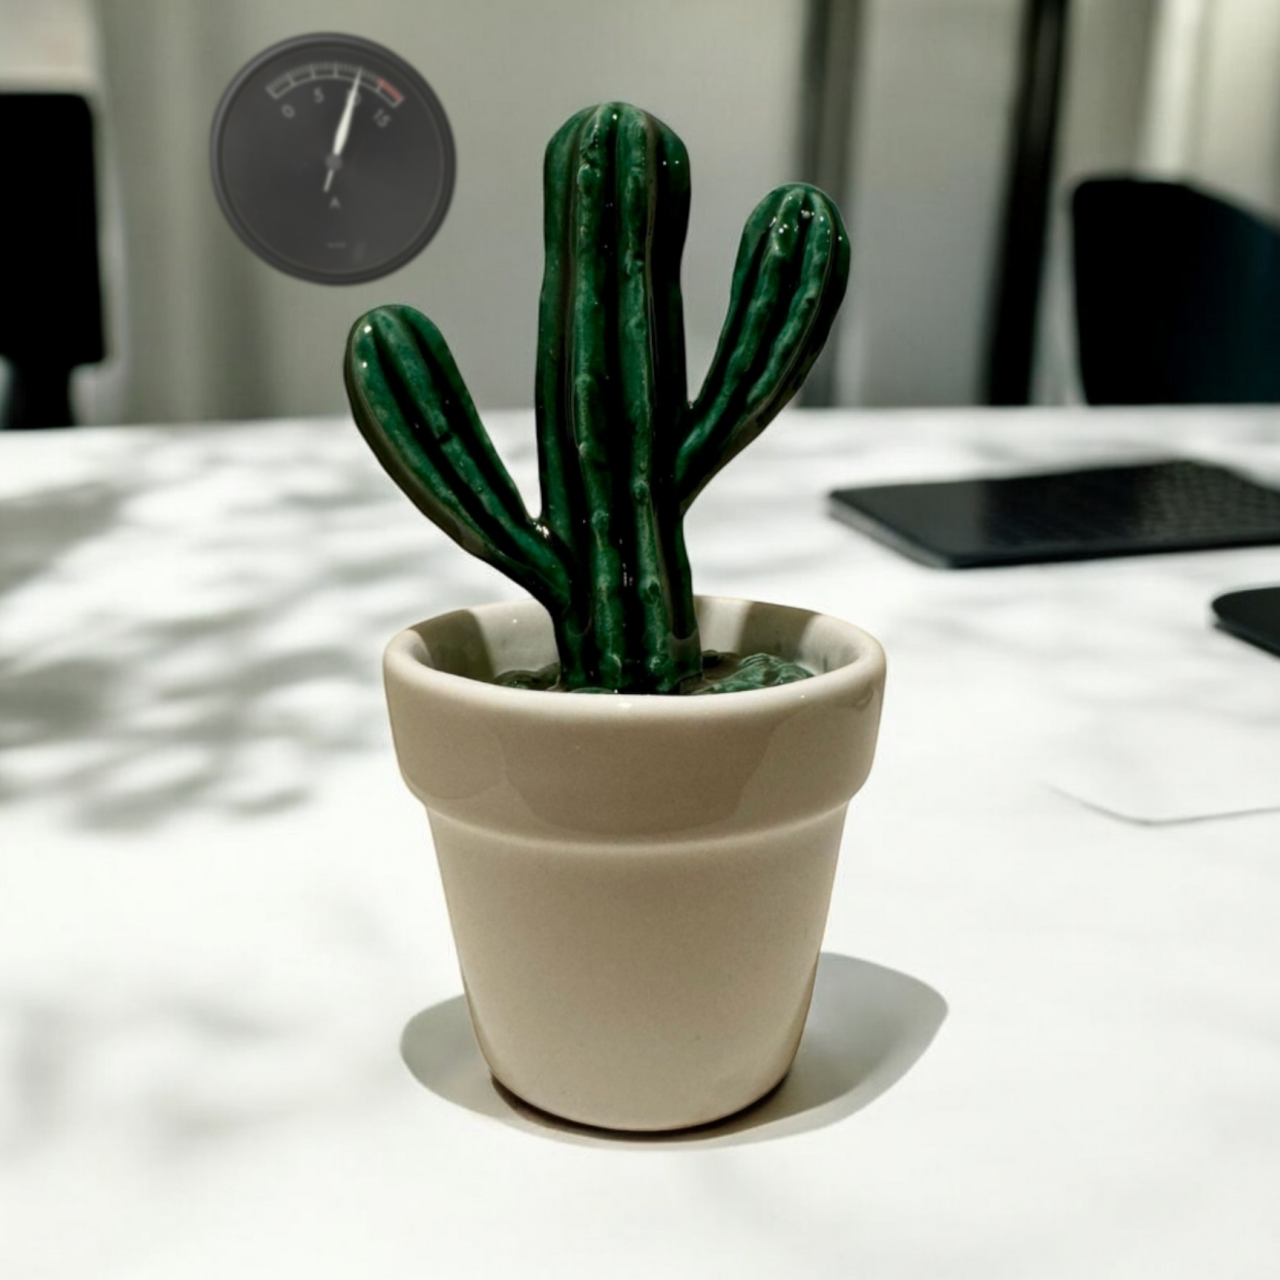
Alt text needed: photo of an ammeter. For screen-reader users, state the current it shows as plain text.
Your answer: 10 A
